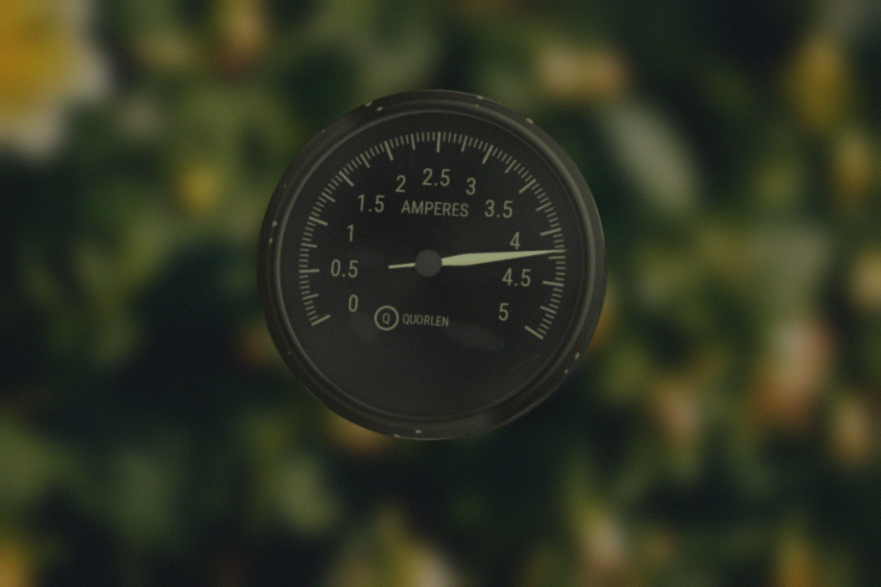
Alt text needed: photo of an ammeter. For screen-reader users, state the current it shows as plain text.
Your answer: 4.2 A
